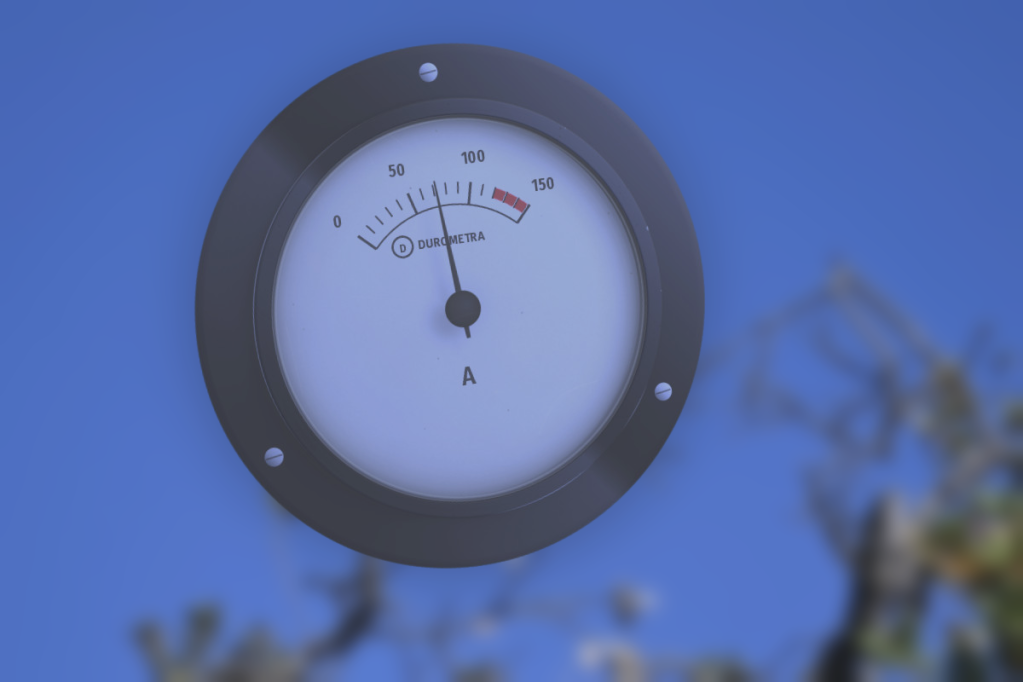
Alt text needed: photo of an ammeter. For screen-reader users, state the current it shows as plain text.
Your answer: 70 A
